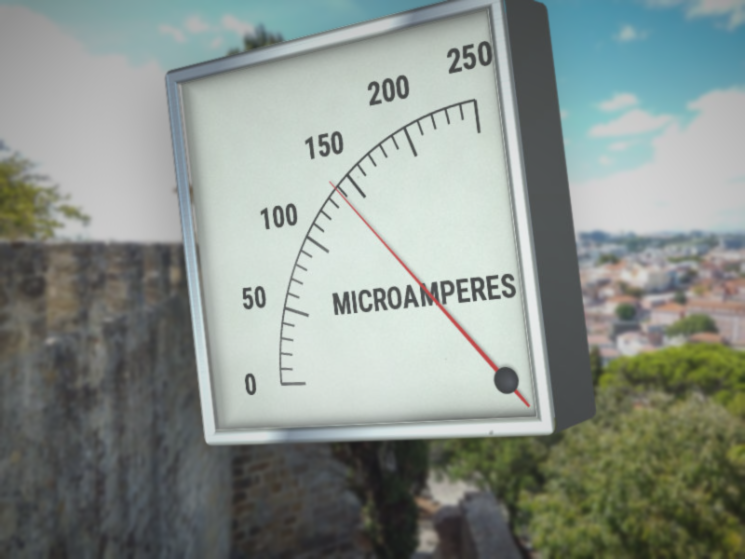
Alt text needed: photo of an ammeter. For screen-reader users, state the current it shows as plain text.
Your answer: 140 µA
